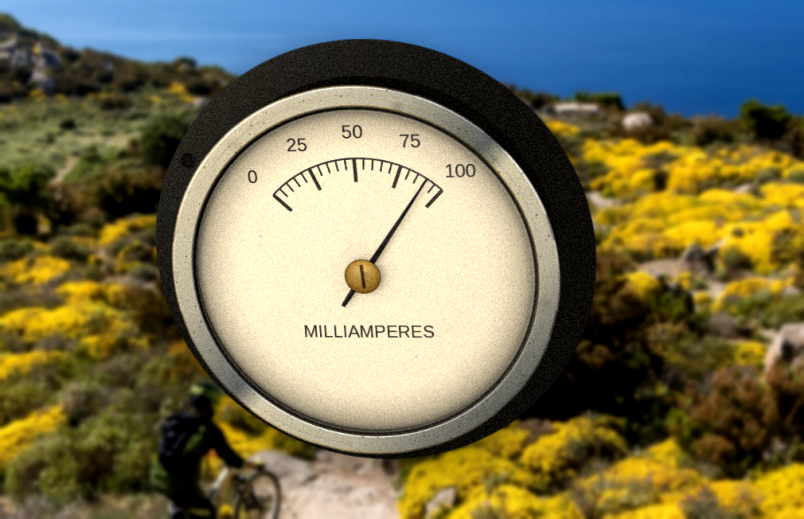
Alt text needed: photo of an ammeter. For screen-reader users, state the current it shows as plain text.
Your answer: 90 mA
